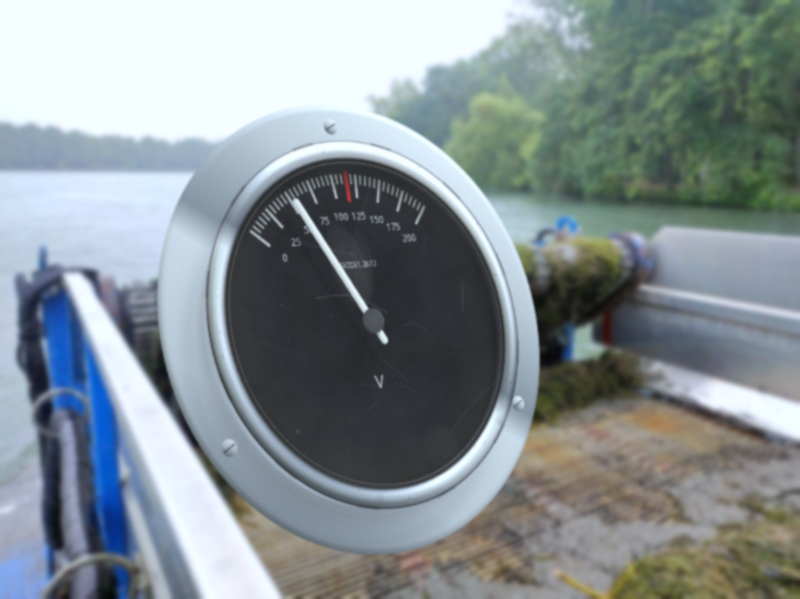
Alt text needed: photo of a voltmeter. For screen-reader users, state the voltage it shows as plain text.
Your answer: 50 V
